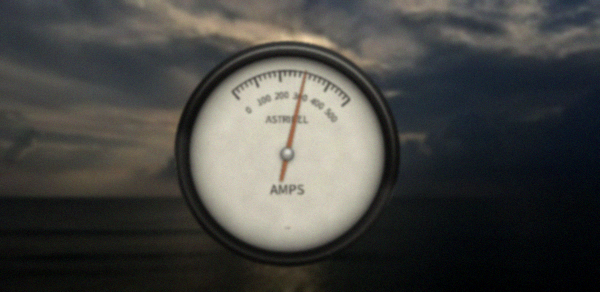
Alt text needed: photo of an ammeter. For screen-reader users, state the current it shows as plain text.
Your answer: 300 A
